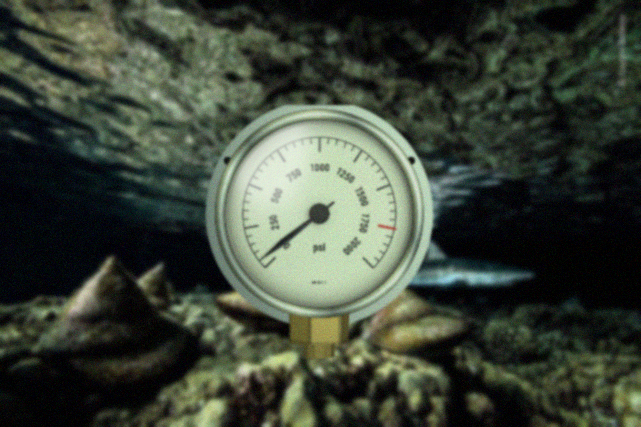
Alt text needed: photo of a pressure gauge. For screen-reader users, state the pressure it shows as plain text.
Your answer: 50 psi
